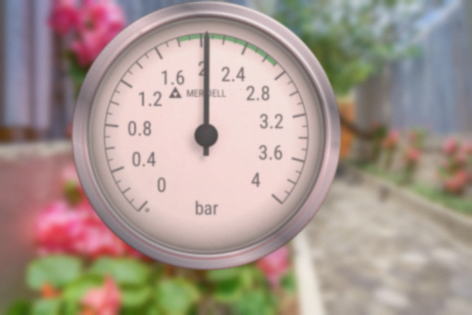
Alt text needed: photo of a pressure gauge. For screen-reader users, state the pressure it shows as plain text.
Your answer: 2.05 bar
